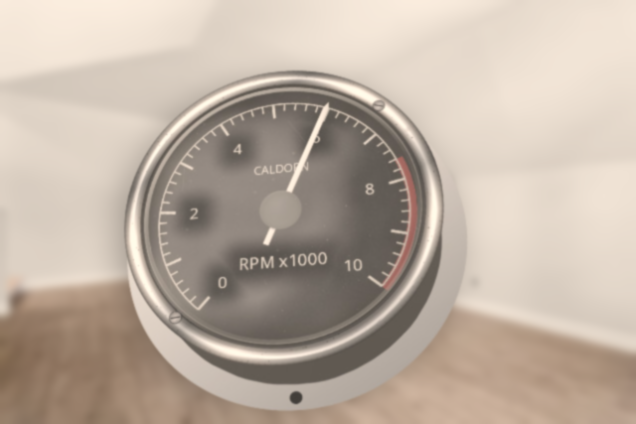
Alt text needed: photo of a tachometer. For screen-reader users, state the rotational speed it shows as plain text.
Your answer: 6000 rpm
